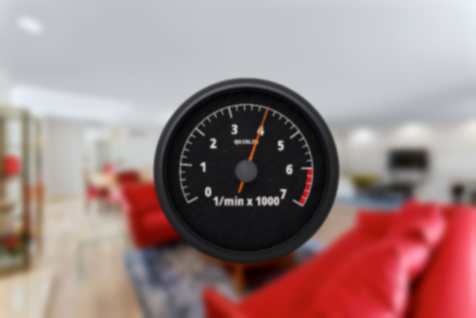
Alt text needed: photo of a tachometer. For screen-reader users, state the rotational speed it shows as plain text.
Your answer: 4000 rpm
